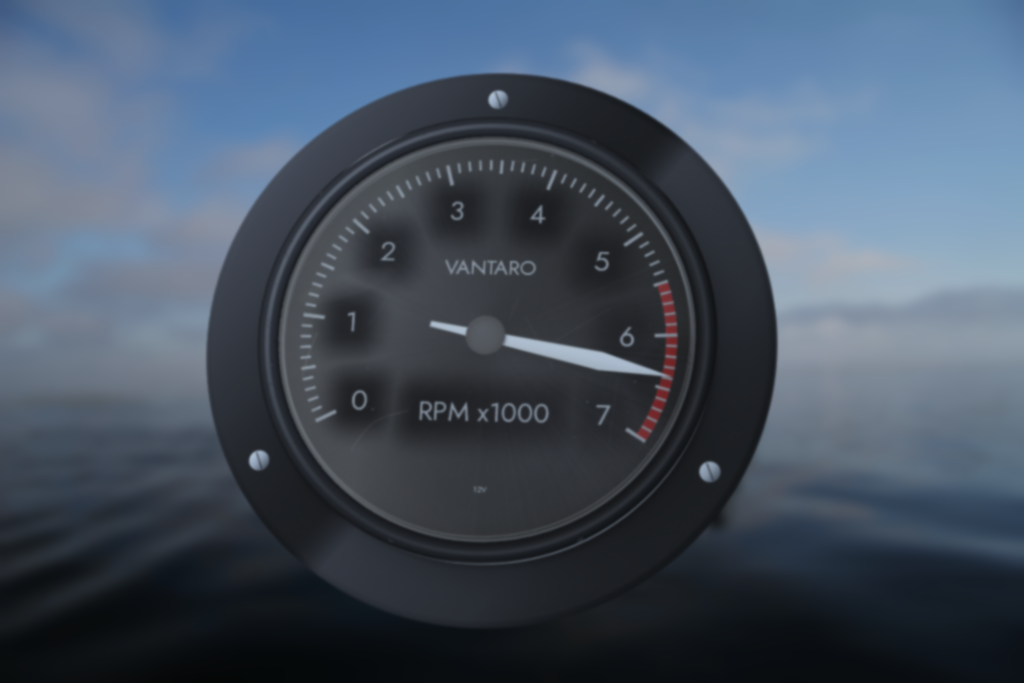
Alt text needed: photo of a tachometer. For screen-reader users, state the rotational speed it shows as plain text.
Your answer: 6400 rpm
